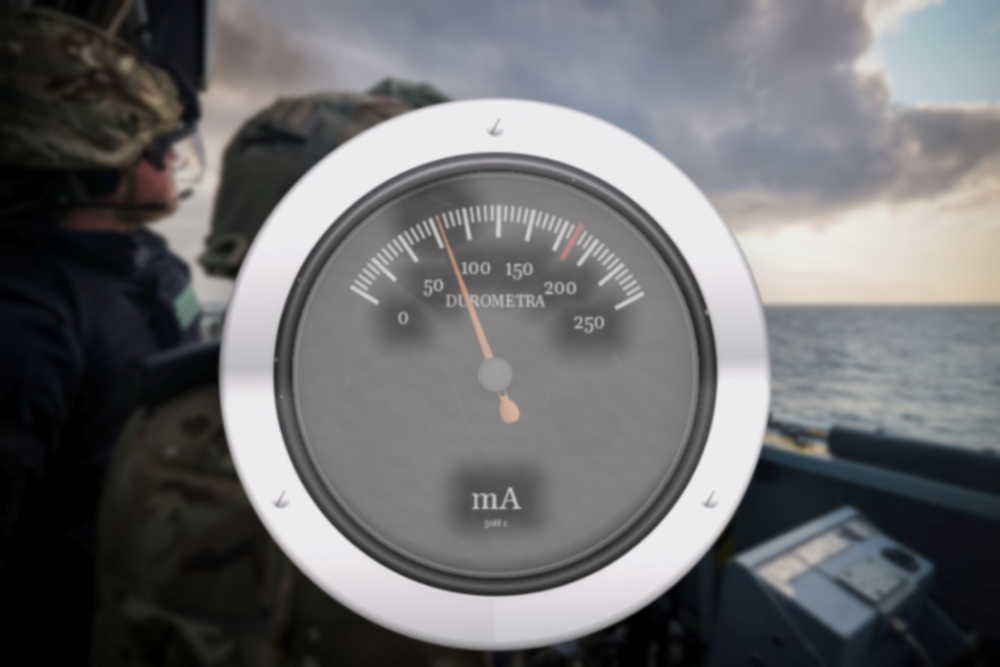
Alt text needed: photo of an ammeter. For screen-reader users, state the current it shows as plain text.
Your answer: 80 mA
